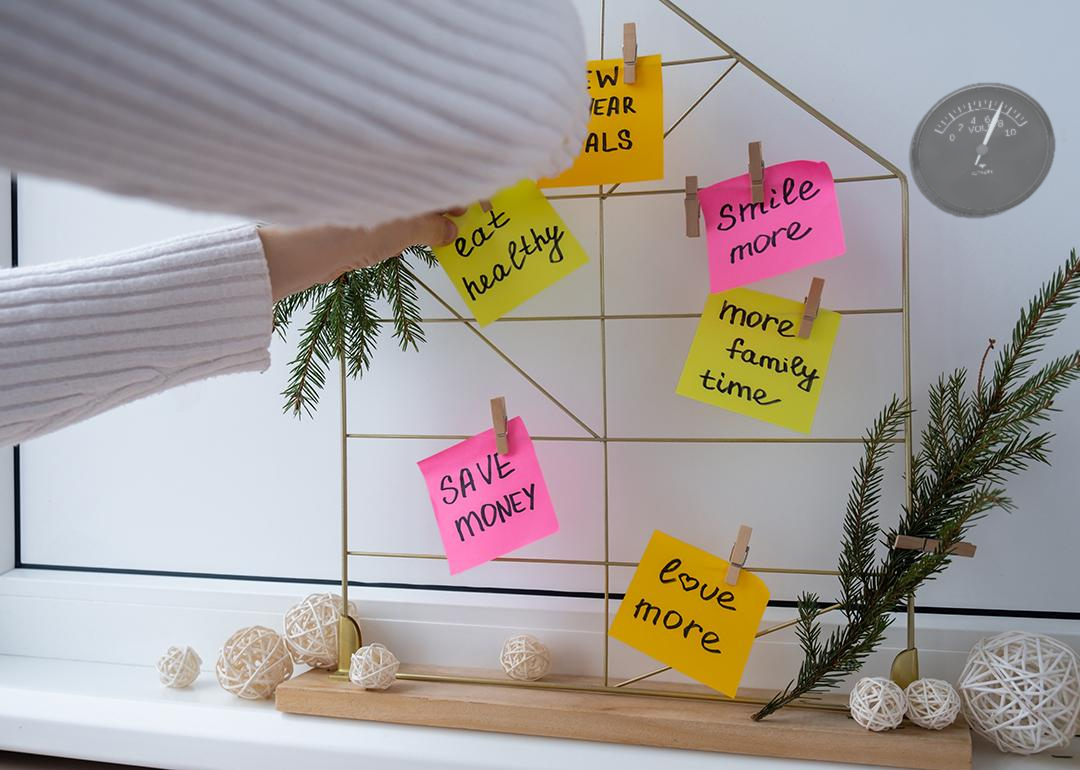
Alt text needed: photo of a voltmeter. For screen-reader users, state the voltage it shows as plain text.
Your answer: 7 V
